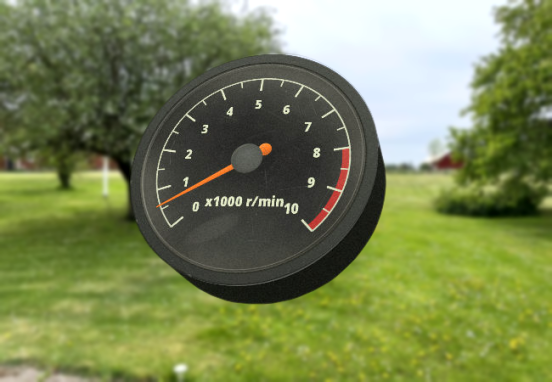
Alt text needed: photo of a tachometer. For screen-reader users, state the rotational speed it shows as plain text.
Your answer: 500 rpm
